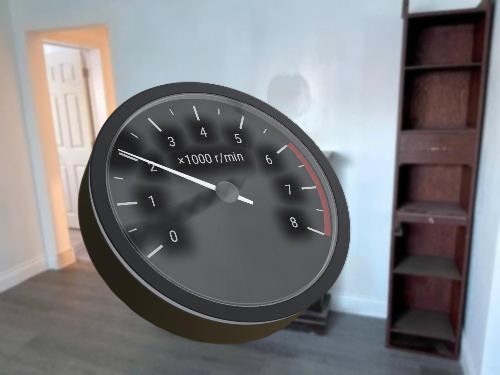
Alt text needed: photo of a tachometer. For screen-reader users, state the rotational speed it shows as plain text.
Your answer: 2000 rpm
